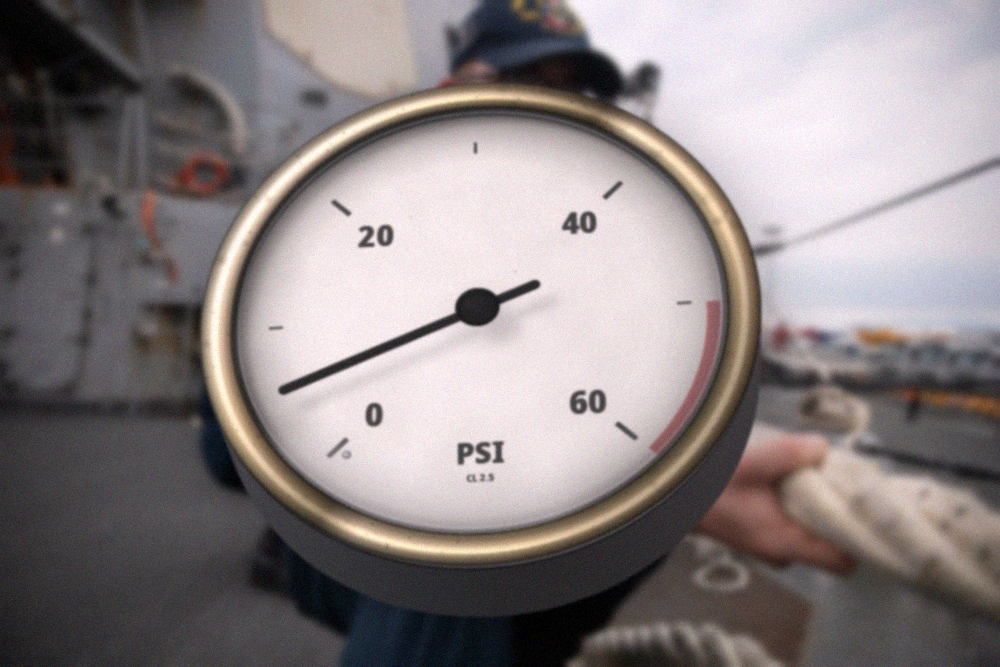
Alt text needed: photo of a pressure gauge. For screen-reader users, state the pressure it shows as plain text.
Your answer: 5 psi
